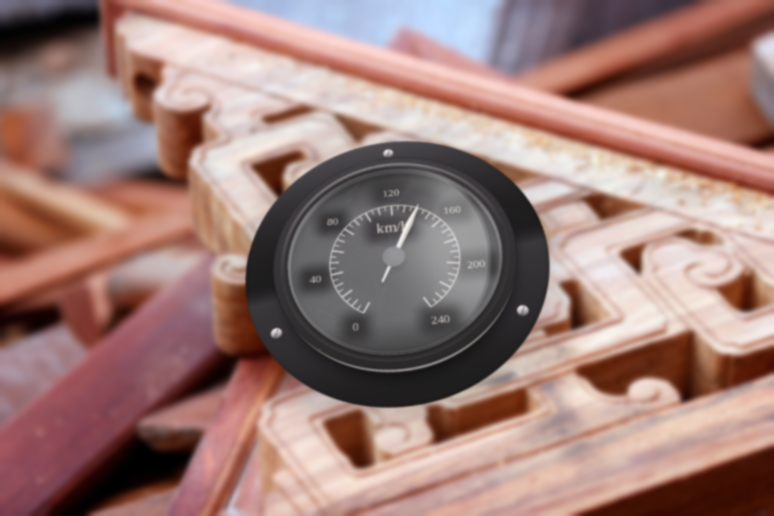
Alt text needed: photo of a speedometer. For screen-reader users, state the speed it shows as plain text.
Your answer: 140 km/h
